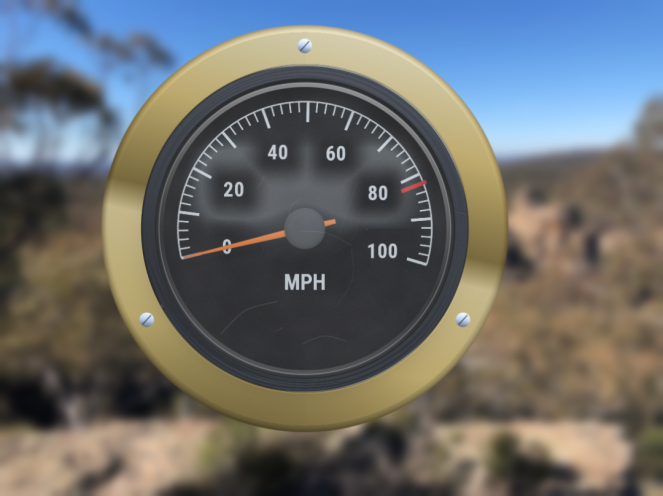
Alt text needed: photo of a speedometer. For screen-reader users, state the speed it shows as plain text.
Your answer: 0 mph
